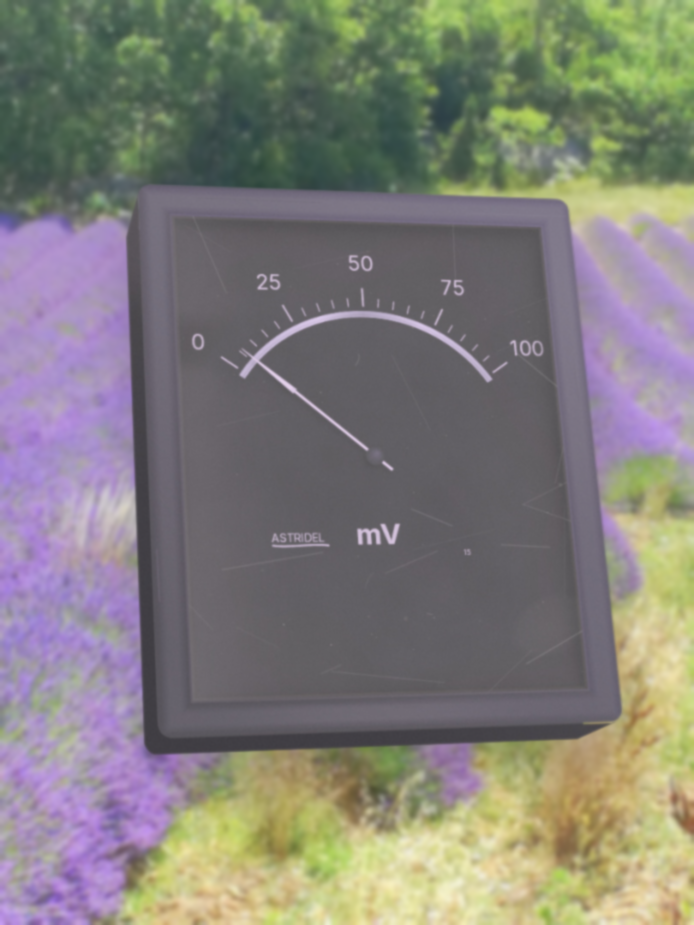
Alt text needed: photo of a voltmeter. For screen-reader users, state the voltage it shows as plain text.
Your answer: 5 mV
